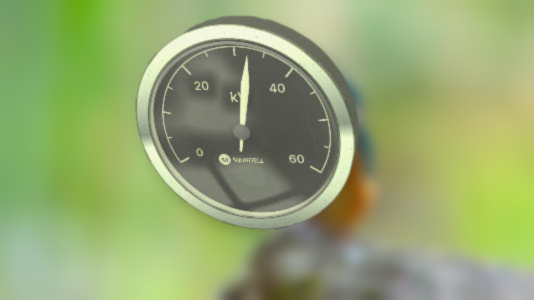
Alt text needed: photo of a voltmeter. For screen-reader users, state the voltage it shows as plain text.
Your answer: 32.5 kV
